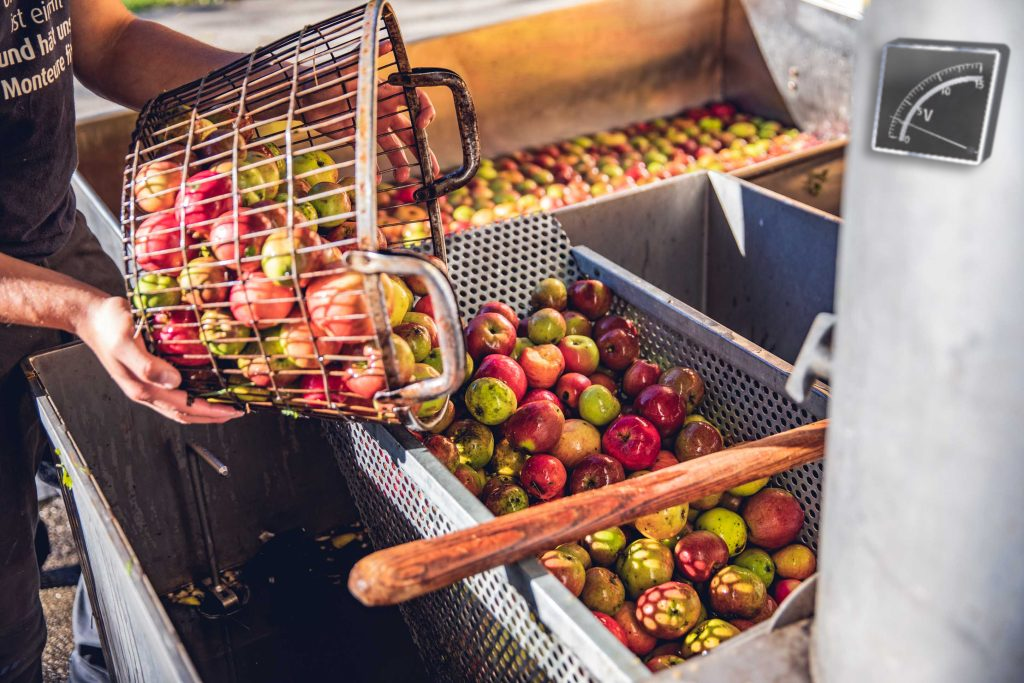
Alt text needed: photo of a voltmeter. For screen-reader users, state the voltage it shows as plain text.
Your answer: 2.5 V
